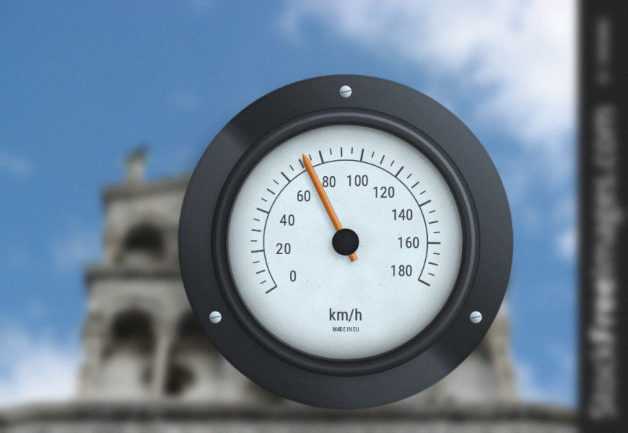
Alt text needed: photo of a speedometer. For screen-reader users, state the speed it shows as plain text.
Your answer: 72.5 km/h
